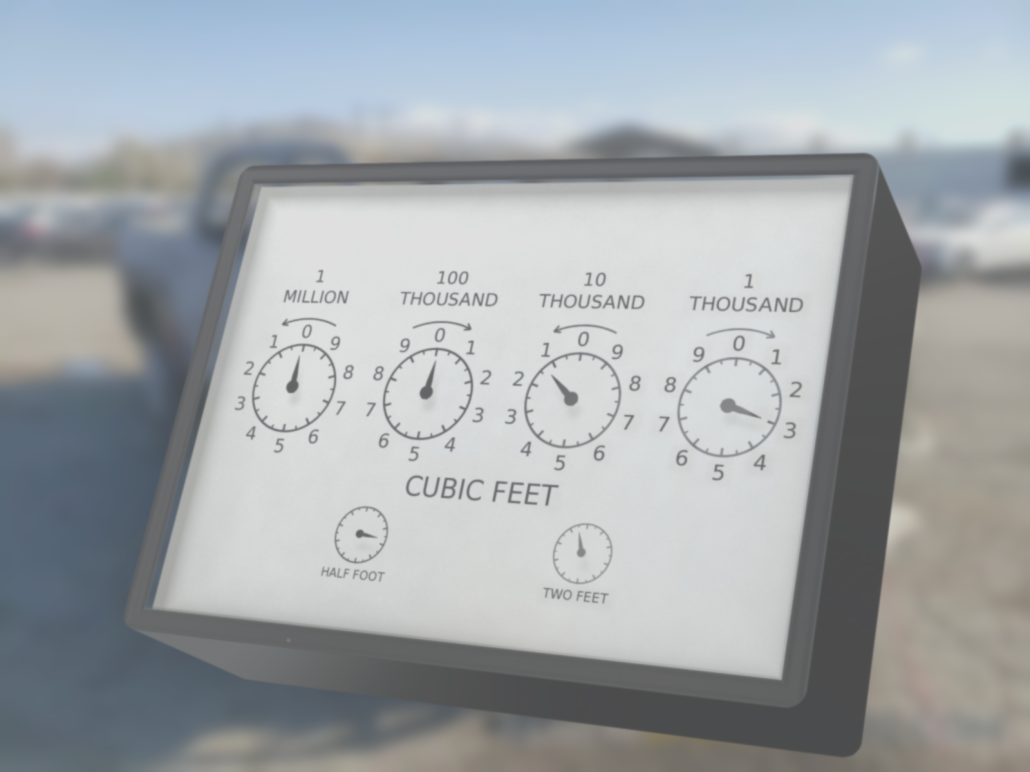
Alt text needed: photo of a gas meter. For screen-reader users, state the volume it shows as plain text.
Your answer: 1300 ft³
